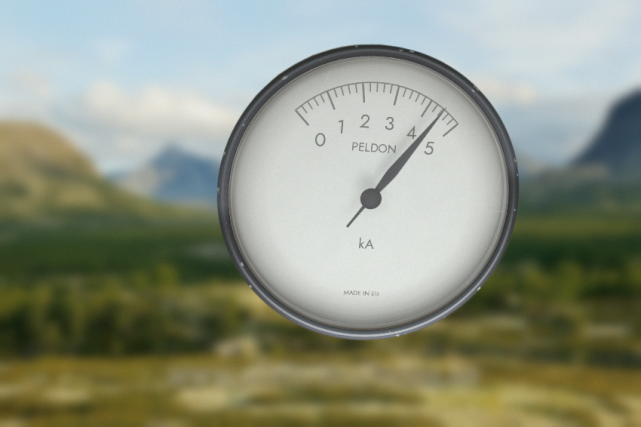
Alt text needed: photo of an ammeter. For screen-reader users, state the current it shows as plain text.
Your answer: 4.4 kA
